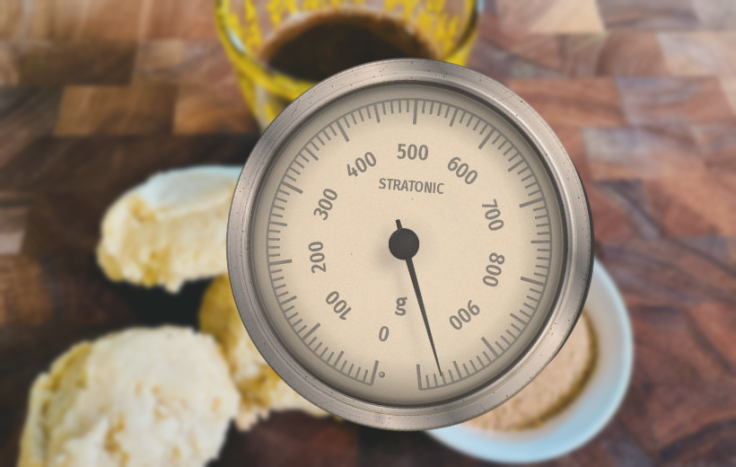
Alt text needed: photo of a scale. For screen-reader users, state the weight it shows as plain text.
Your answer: 970 g
